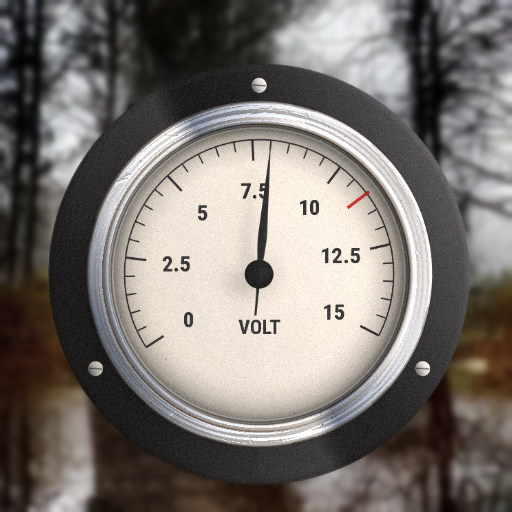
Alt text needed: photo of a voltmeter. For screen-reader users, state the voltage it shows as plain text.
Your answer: 8 V
